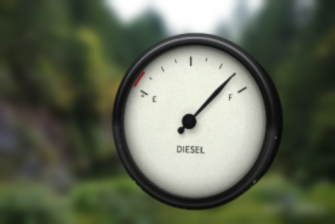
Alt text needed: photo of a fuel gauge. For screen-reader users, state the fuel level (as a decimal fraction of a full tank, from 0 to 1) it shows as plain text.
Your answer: 0.875
